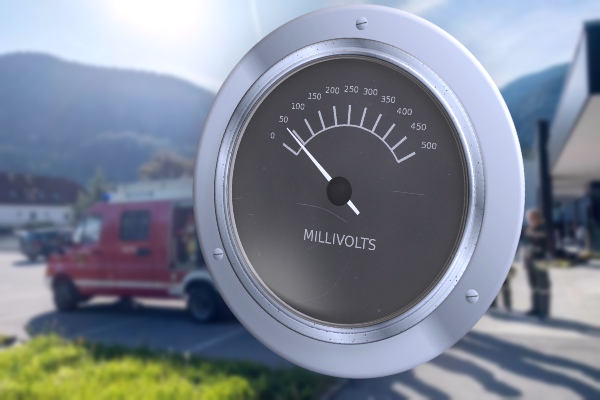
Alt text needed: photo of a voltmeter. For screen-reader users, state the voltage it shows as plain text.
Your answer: 50 mV
